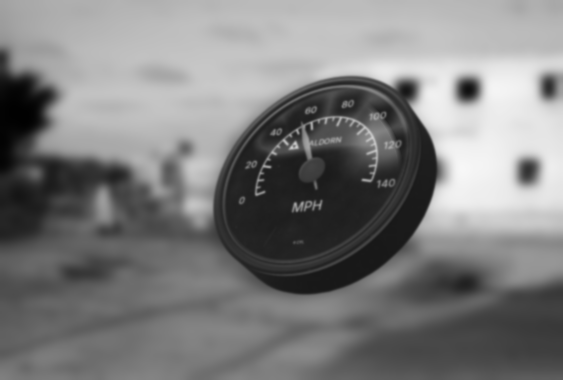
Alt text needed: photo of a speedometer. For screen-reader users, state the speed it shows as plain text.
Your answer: 55 mph
